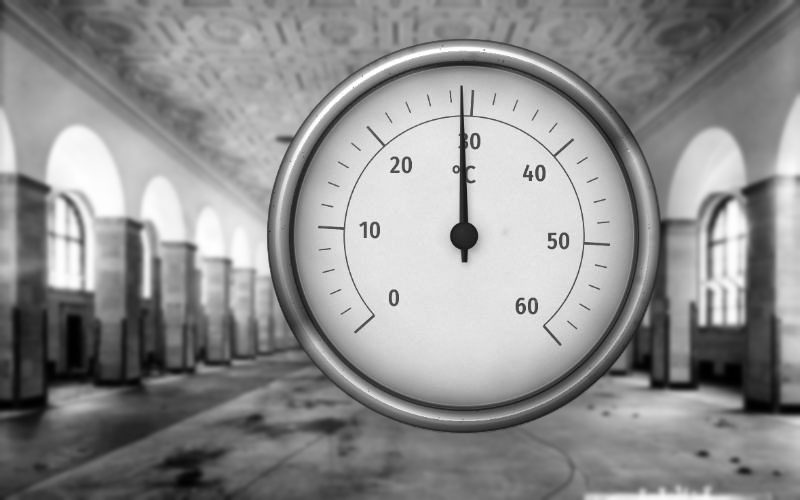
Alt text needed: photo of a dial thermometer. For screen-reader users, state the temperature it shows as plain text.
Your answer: 29 °C
